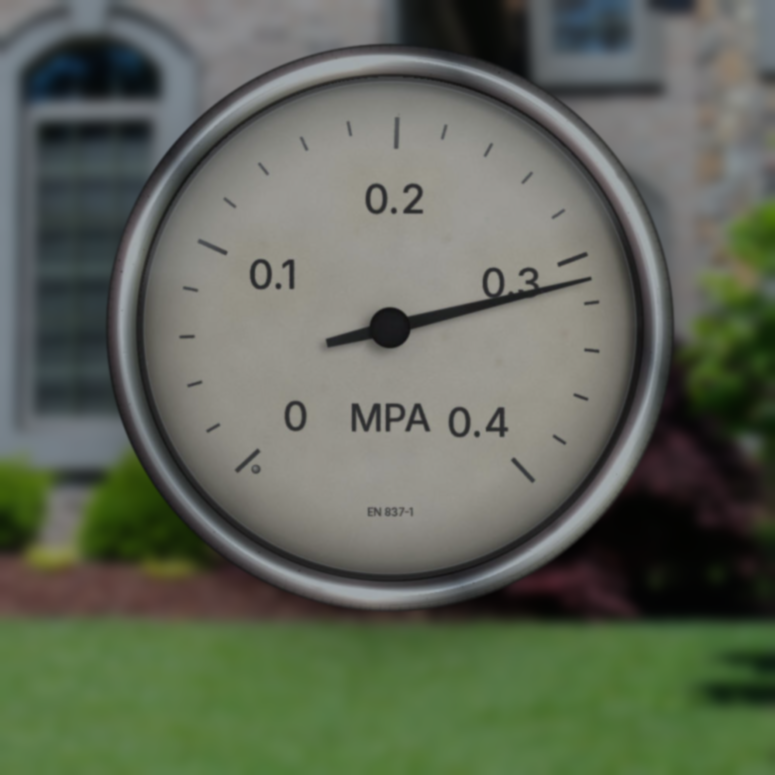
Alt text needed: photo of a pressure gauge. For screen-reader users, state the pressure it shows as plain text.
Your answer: 0.31 MPa
